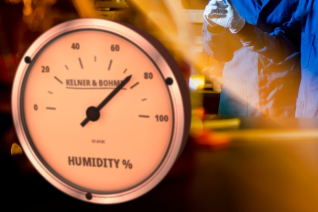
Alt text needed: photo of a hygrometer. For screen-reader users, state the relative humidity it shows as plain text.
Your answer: 75 %
